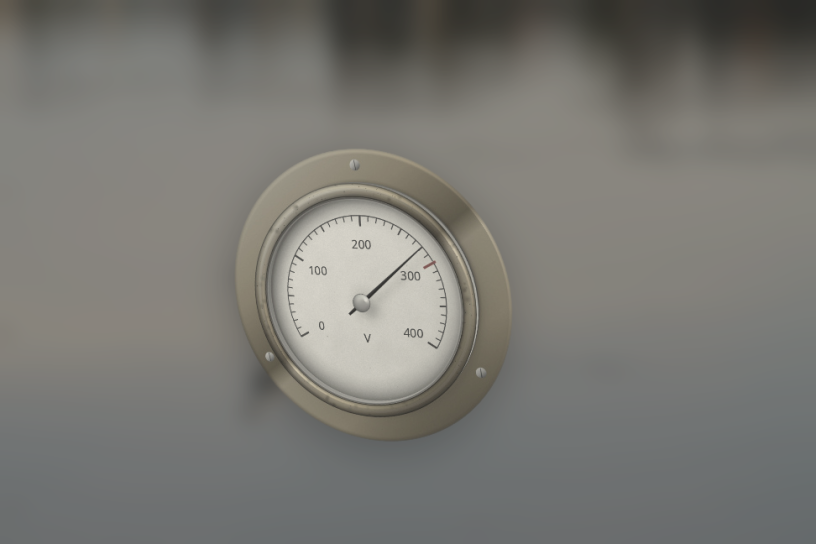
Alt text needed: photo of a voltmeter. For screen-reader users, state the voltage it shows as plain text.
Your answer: 280 V
